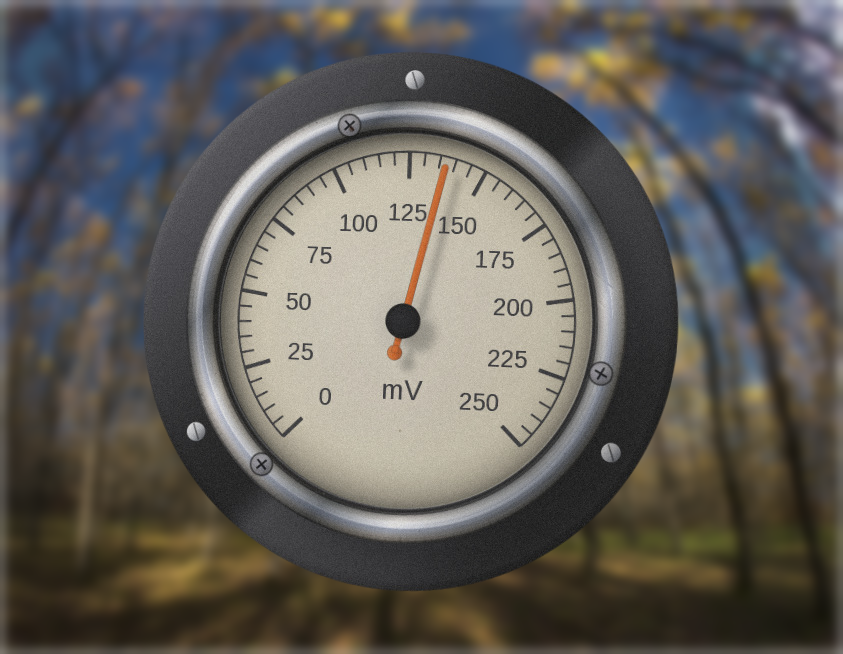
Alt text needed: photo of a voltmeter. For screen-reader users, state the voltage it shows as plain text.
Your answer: 137.5 mV
